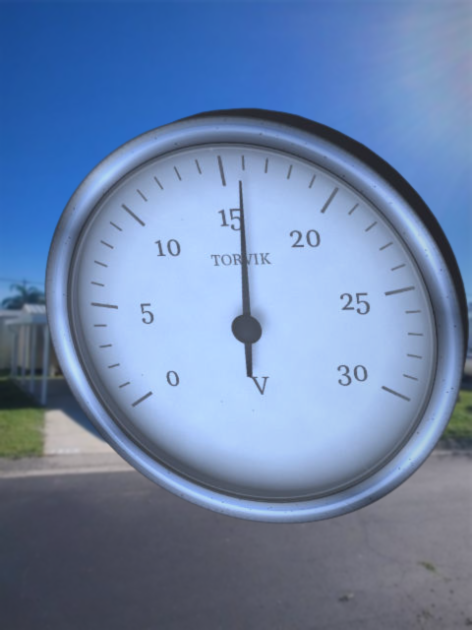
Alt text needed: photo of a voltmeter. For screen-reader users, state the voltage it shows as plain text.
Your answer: 16 V
